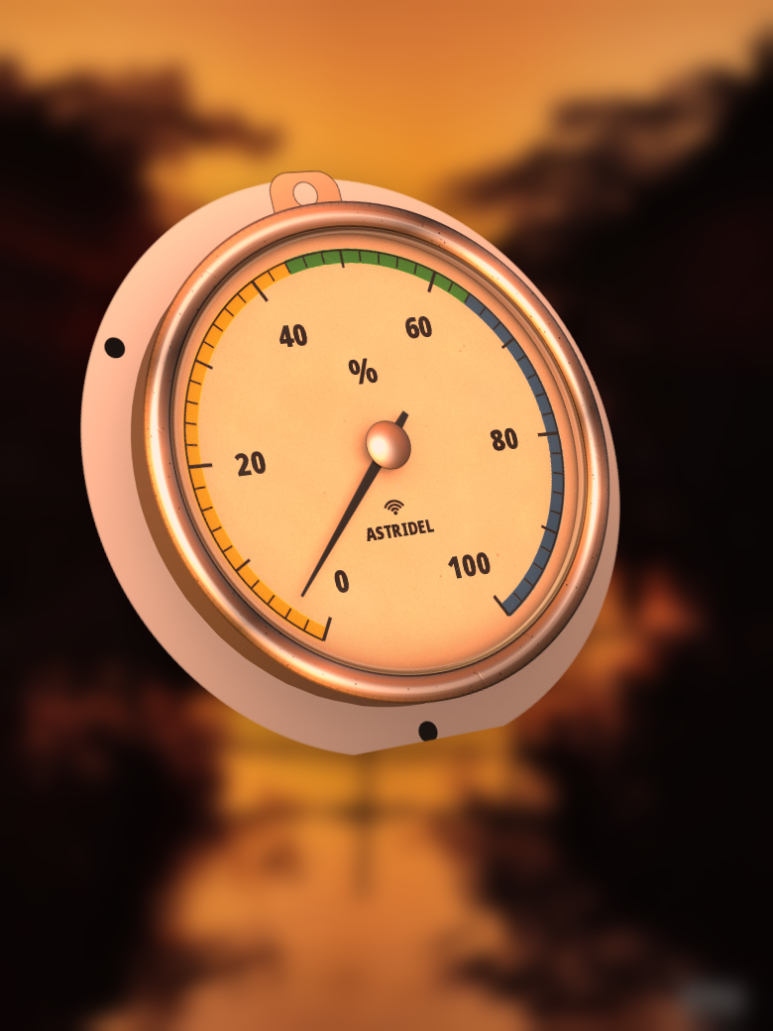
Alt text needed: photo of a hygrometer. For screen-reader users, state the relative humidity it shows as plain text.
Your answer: 4 %
